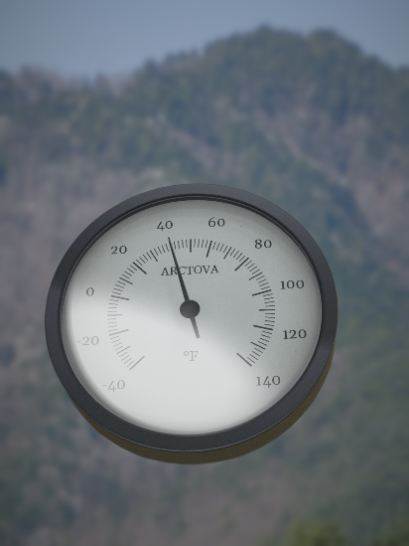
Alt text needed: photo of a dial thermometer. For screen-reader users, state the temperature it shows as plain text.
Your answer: 40 °F
